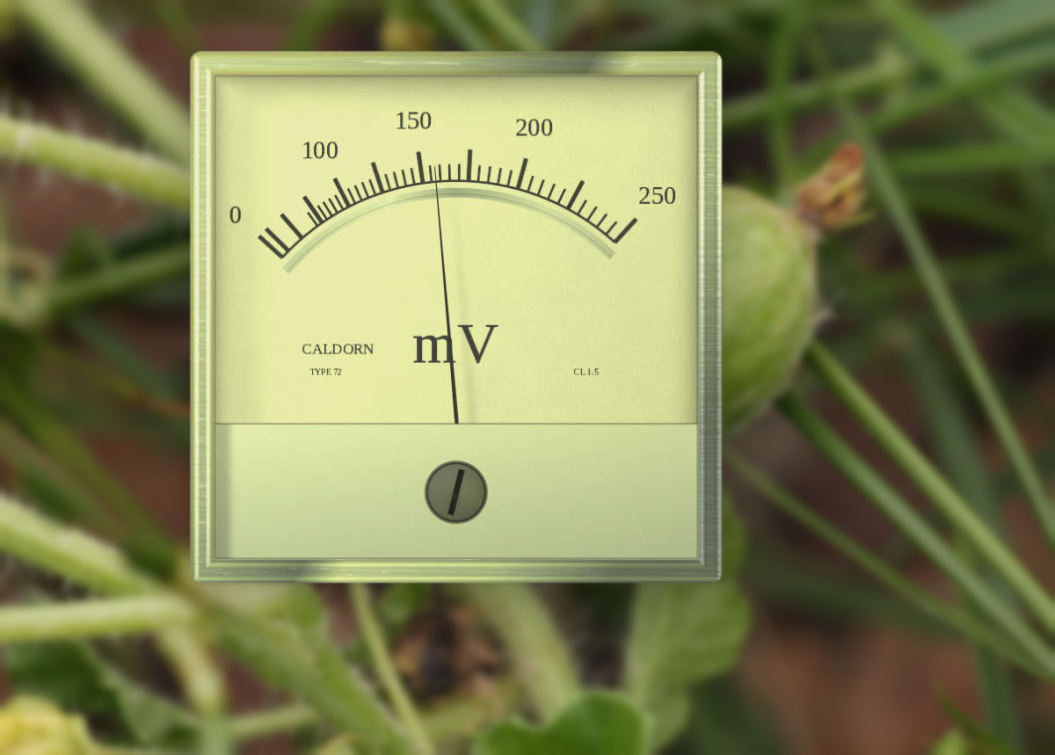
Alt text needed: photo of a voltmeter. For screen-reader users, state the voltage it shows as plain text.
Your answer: 157.5 mV
